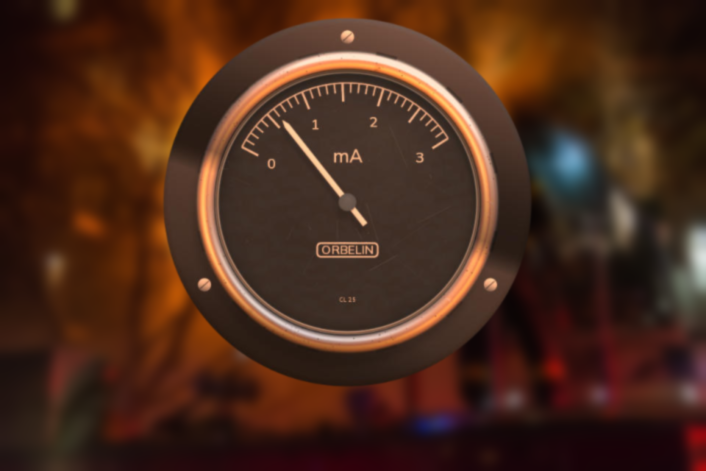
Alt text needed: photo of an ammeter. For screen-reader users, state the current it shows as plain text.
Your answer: 0.6 mA
